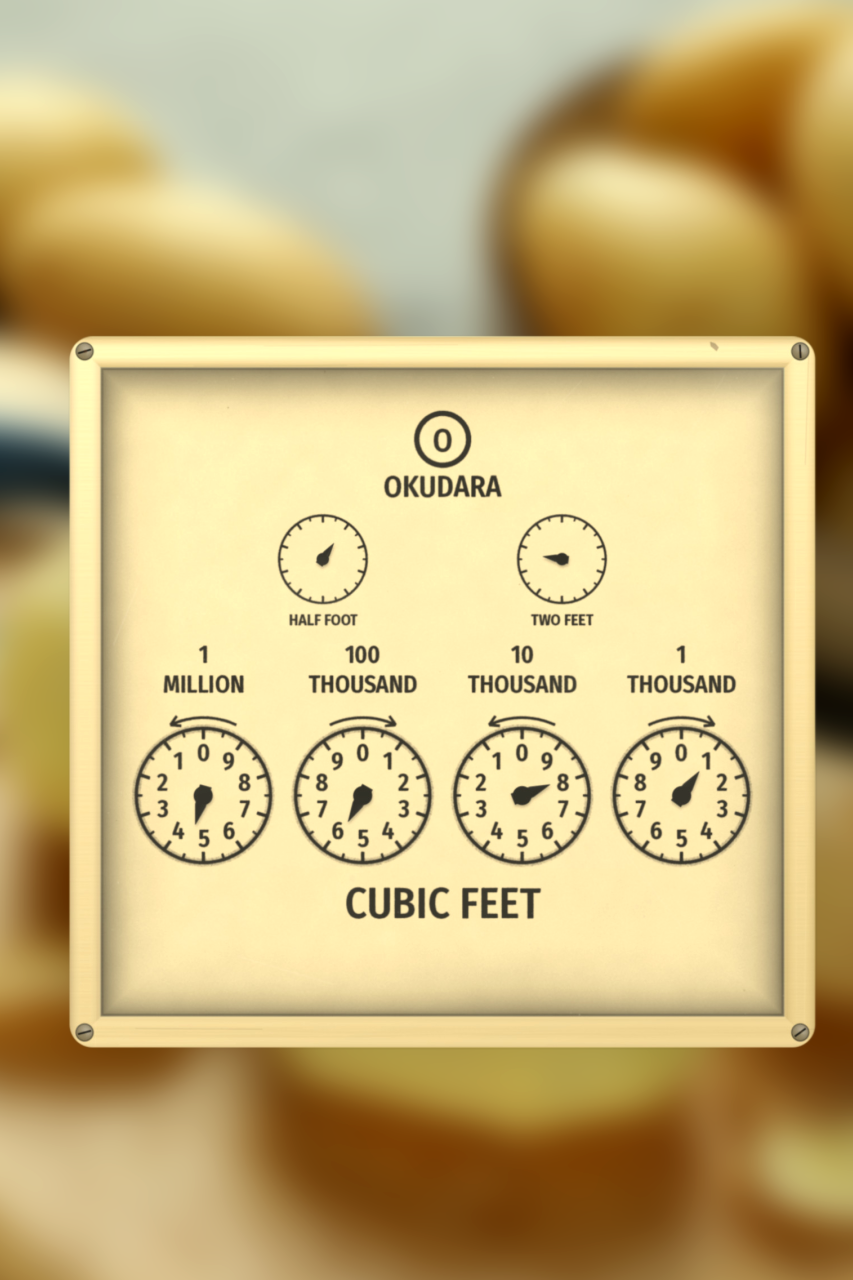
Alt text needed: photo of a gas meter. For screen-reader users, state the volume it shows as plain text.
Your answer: 458100 ft³
